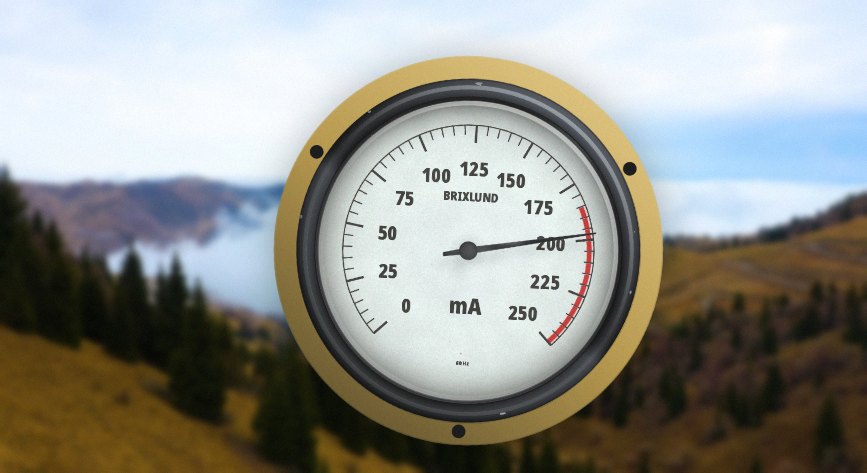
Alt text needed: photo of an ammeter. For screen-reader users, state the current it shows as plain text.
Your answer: 197.5 mA
